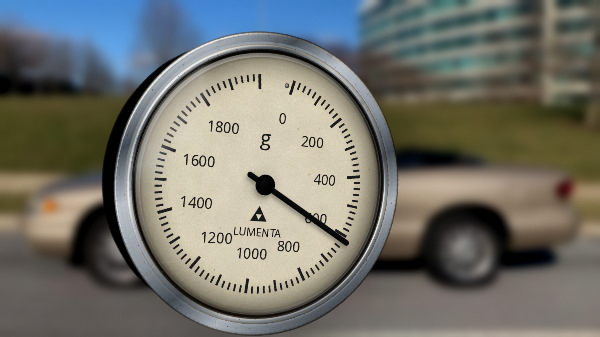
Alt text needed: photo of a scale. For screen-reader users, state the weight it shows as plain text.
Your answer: 620 g
